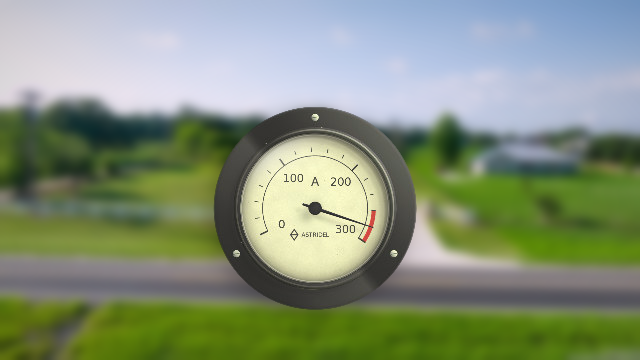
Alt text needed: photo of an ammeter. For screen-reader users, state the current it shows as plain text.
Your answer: 280 A
